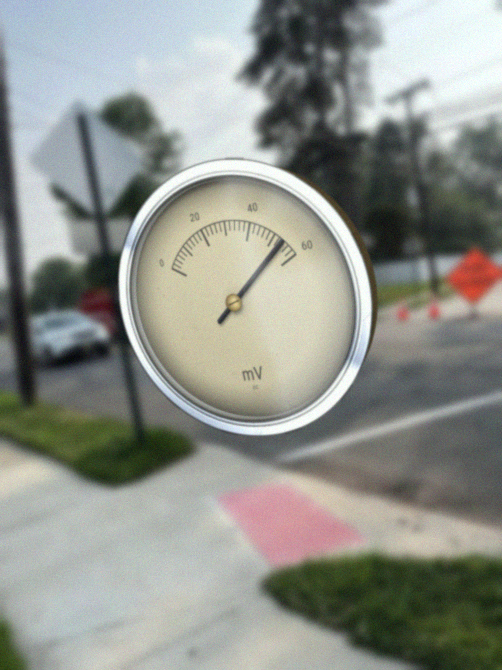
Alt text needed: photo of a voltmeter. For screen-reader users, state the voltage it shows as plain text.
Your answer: 54 mV
